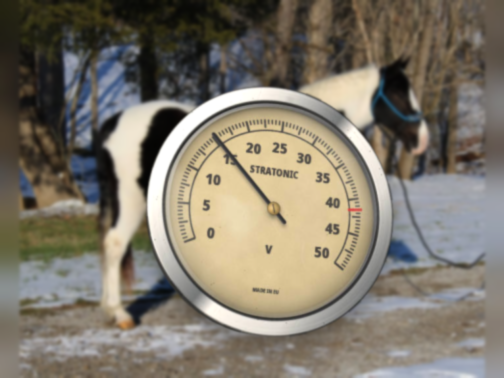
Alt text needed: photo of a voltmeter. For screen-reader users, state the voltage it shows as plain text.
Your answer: 15 V
